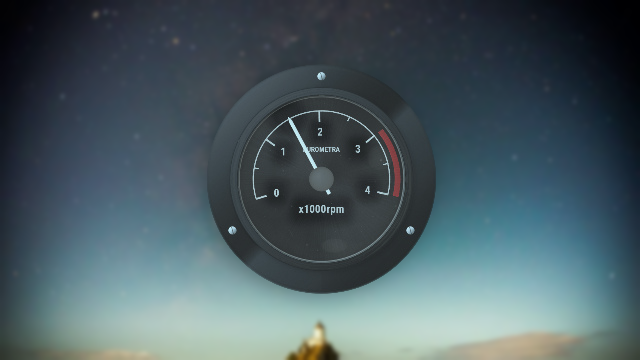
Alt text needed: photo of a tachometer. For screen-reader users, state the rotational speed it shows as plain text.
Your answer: 1500 rpm
